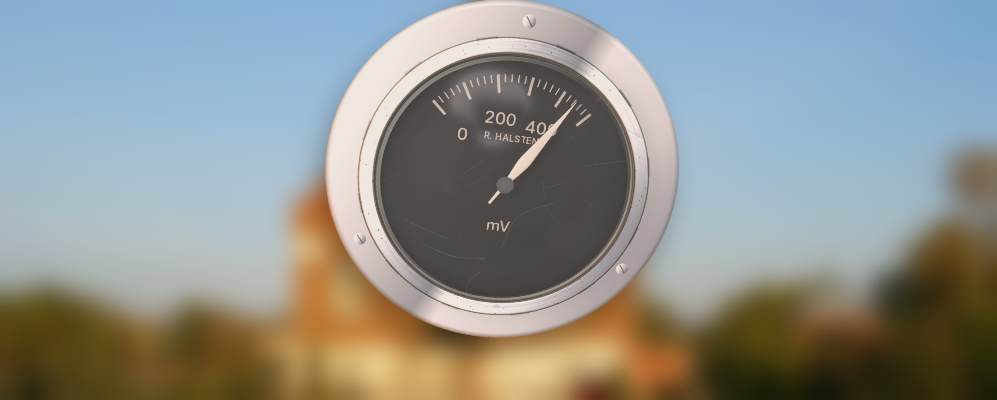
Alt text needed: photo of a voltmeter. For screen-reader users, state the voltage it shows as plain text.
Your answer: 440 mV
